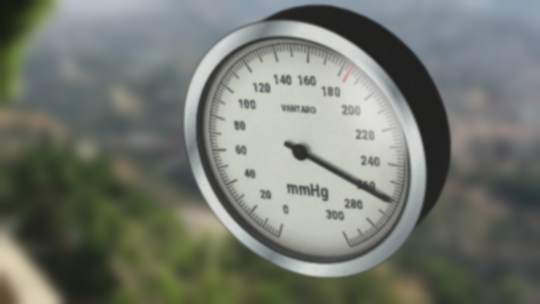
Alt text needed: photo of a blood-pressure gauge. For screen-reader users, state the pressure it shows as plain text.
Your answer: 260 mmHg
